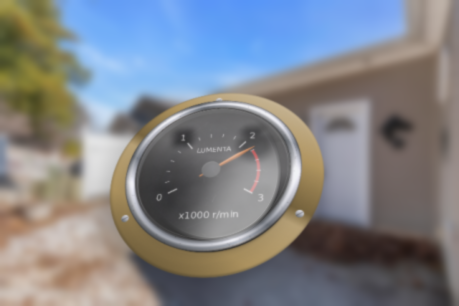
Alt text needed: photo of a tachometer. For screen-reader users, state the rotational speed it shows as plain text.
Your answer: 2200 rpm
